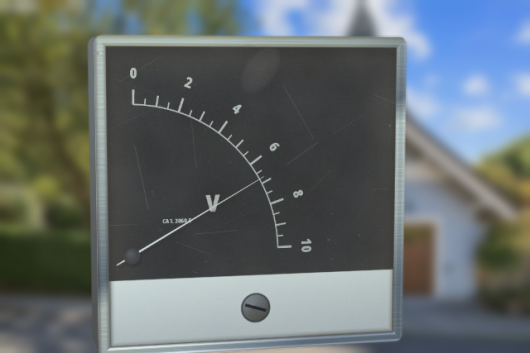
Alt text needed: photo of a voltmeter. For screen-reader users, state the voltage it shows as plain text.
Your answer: 6.75 V
